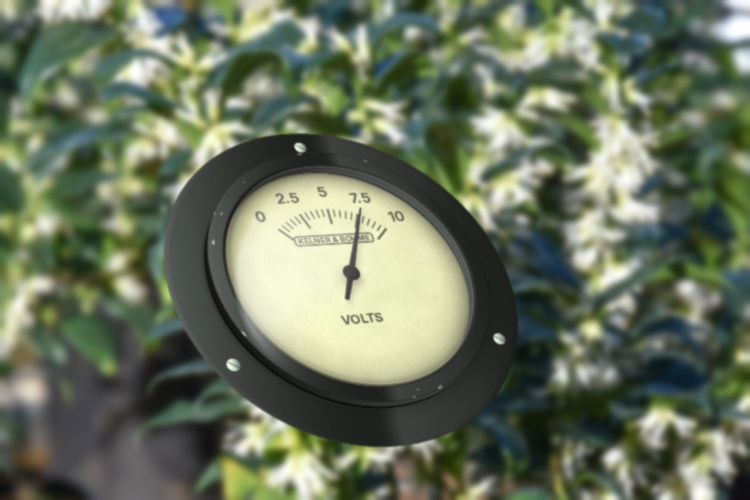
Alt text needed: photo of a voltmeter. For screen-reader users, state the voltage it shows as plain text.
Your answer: 7.5 V
